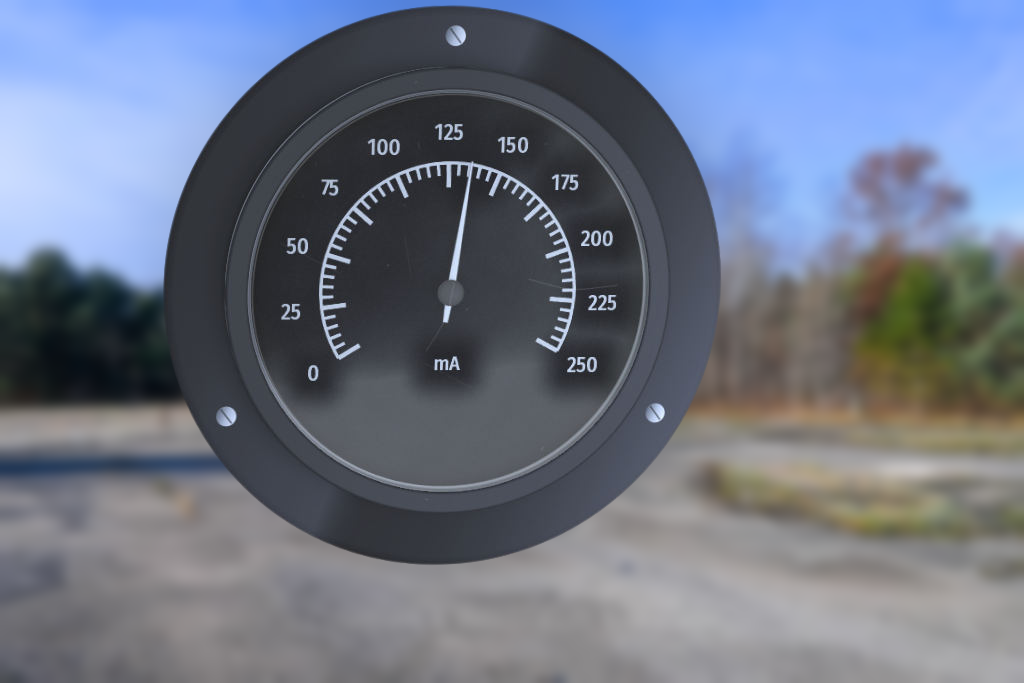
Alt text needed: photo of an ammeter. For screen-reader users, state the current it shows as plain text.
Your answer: 135 mA
